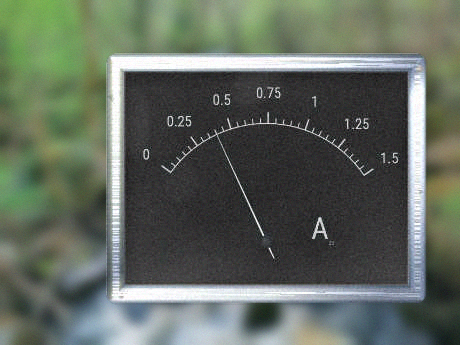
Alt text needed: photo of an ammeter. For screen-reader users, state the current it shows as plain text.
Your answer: 0.4 A
